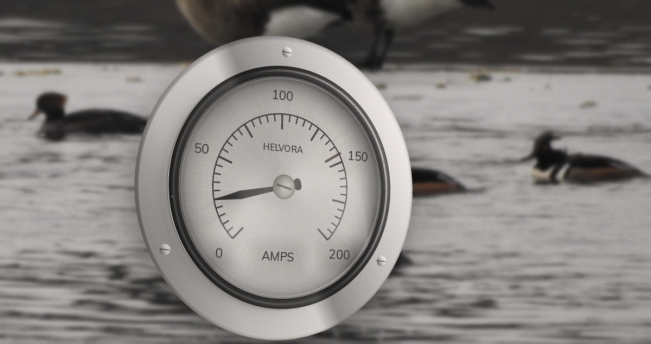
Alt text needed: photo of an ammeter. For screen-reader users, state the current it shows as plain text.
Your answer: 25 A
